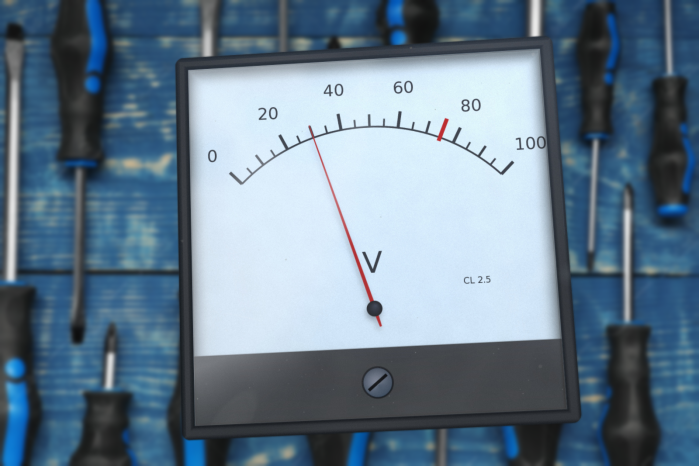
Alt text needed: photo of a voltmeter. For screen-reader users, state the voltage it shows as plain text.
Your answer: 30 V
